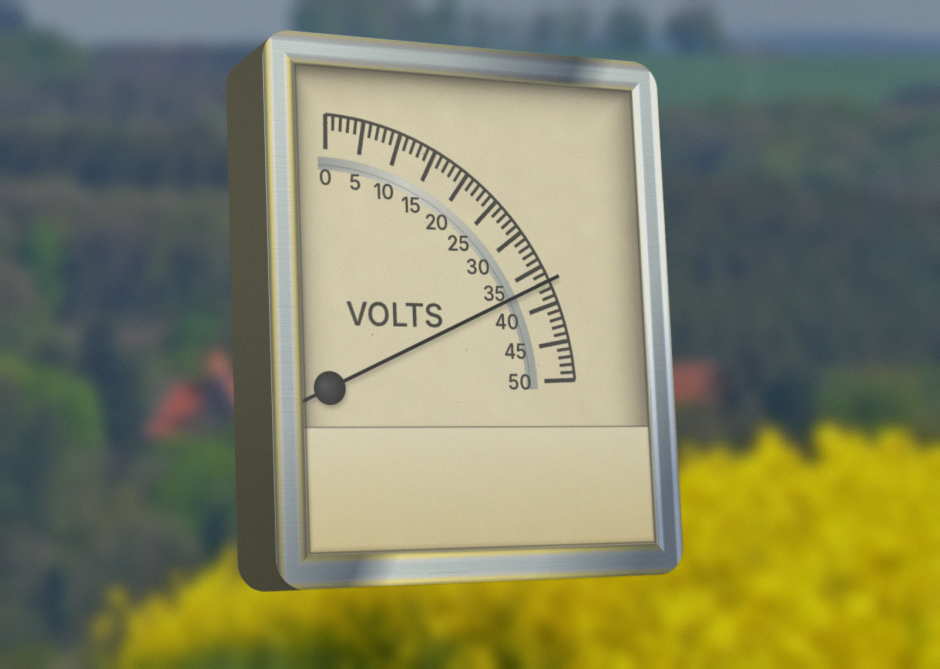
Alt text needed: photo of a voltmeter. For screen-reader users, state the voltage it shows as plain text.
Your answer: 37 V
